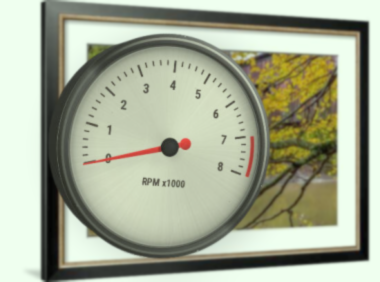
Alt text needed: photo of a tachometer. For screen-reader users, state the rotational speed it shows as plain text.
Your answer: 0 rpm
